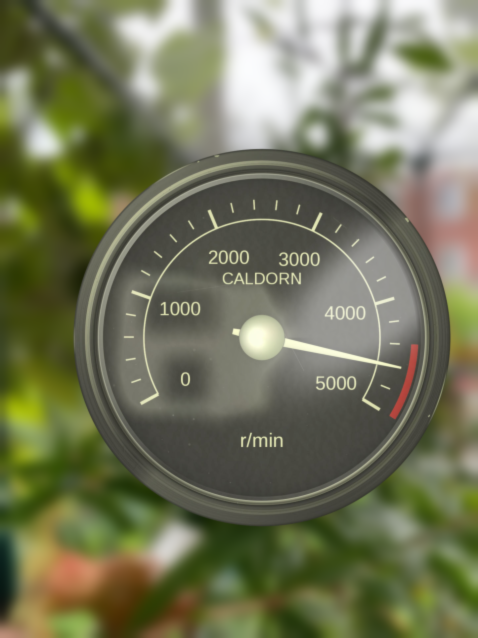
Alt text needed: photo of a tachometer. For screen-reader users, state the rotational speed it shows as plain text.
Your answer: 4600 rpm
